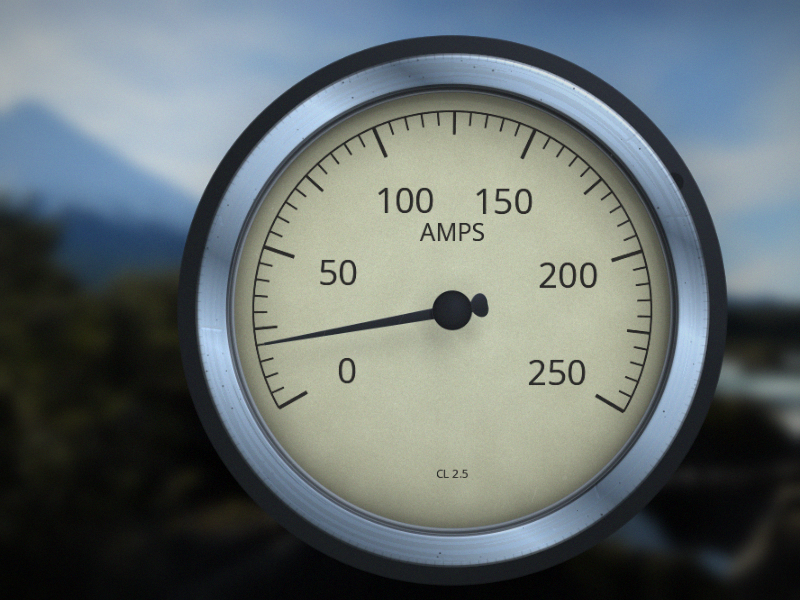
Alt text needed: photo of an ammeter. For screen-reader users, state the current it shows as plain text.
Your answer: 20 A
